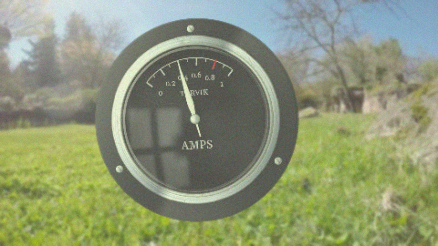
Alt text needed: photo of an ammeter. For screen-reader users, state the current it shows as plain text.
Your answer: 0.4 A
